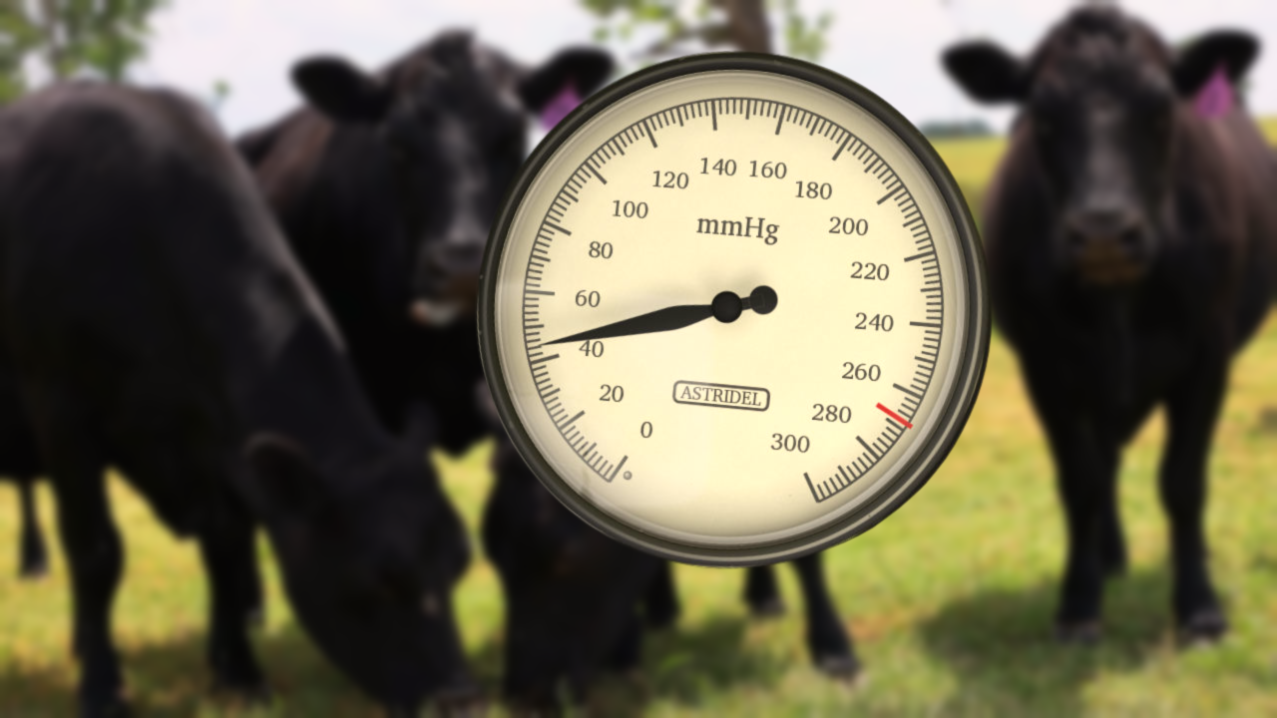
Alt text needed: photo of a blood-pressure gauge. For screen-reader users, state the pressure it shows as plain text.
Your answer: 44 mmHg
